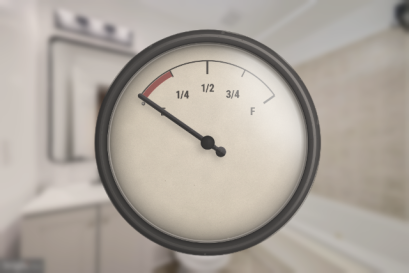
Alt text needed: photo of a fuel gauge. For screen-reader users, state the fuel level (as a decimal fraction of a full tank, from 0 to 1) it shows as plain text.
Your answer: 0
